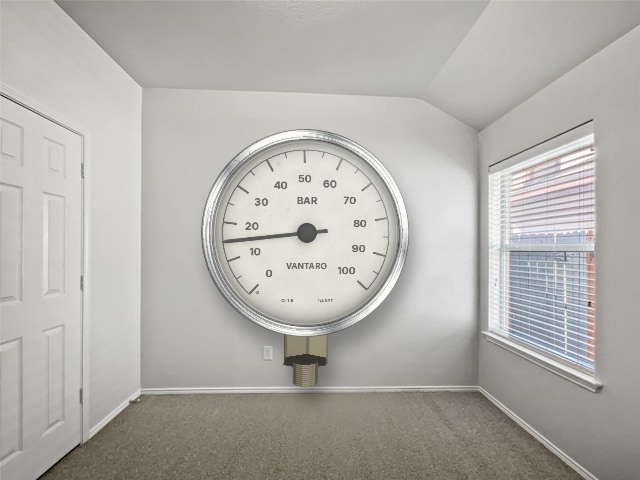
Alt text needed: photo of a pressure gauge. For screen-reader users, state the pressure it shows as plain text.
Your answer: 15 bar
